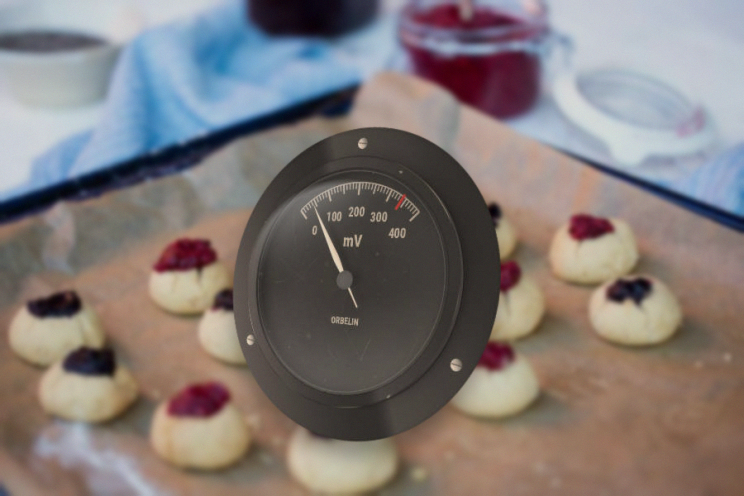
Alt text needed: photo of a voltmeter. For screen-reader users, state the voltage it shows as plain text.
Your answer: 50 mV
